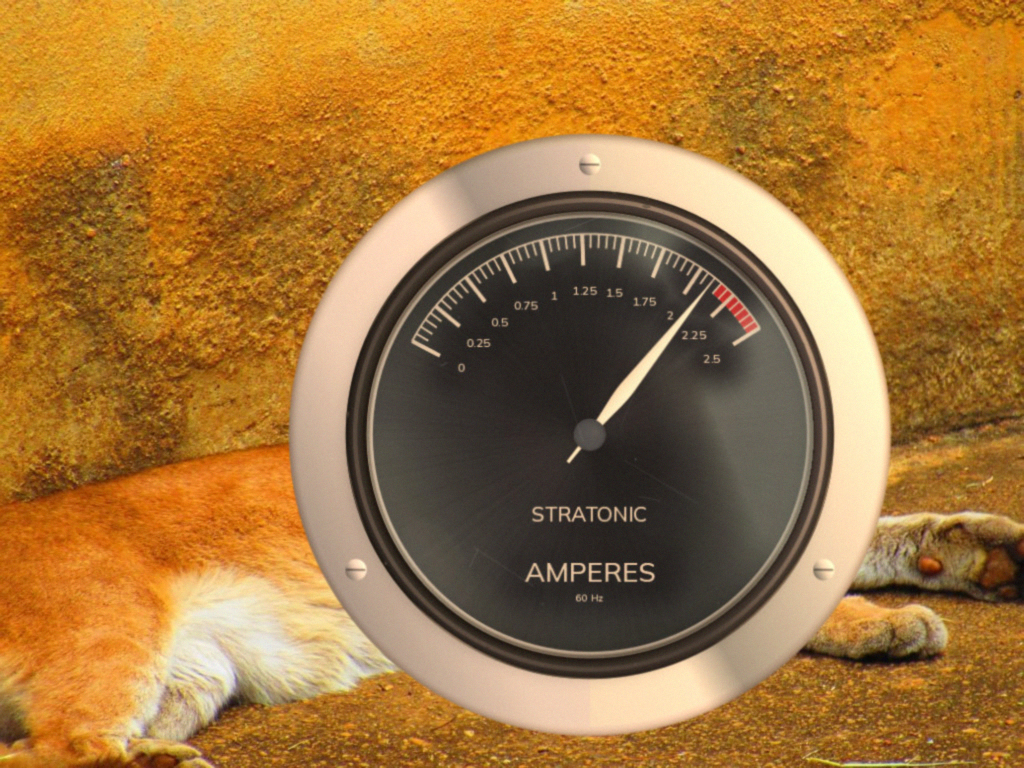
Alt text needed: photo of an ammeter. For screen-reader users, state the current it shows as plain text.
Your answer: 2.1 A
